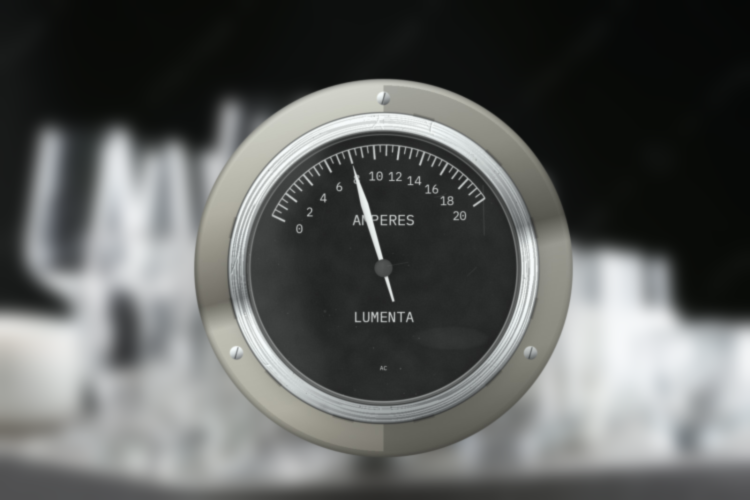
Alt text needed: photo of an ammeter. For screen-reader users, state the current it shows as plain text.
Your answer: 8 A
